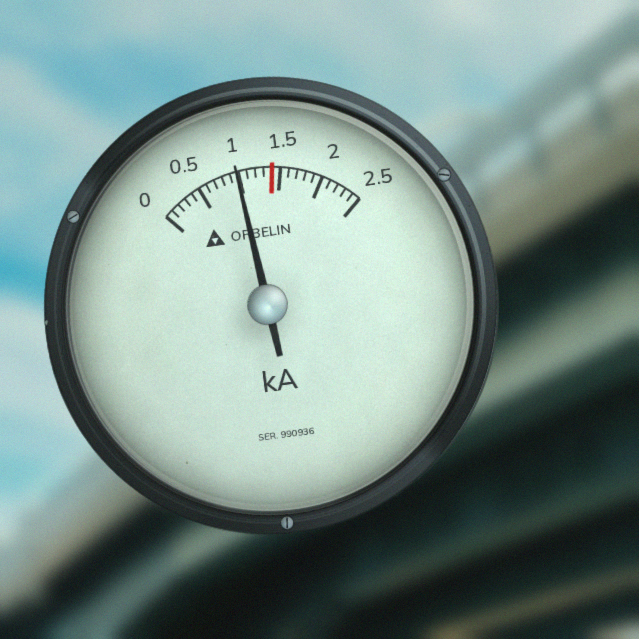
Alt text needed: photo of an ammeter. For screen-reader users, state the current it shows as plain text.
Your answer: 1 kA
